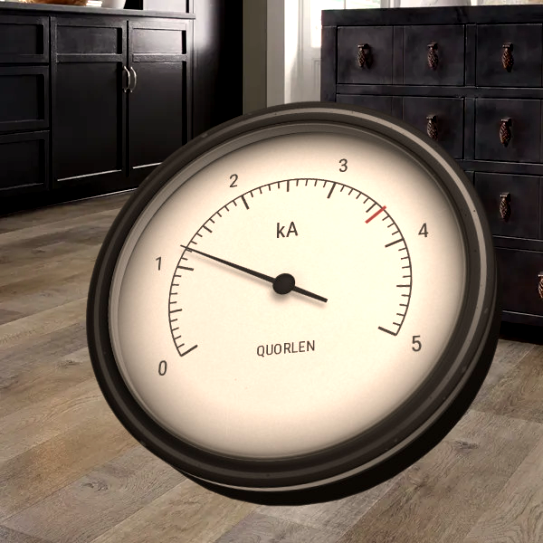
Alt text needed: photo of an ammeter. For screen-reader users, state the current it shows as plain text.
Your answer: 1.2 kA
